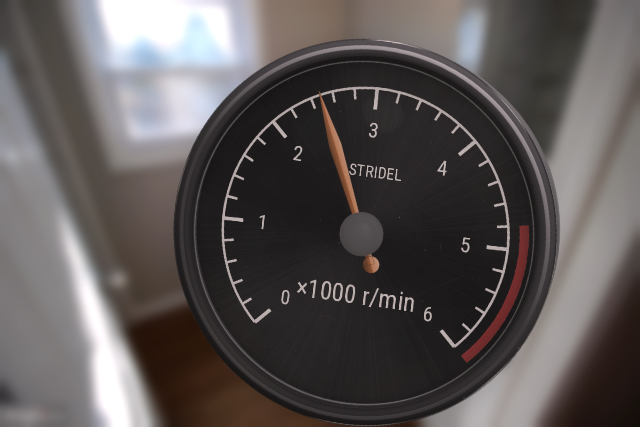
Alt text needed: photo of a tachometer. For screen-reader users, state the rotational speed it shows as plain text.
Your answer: 2500 rpm
